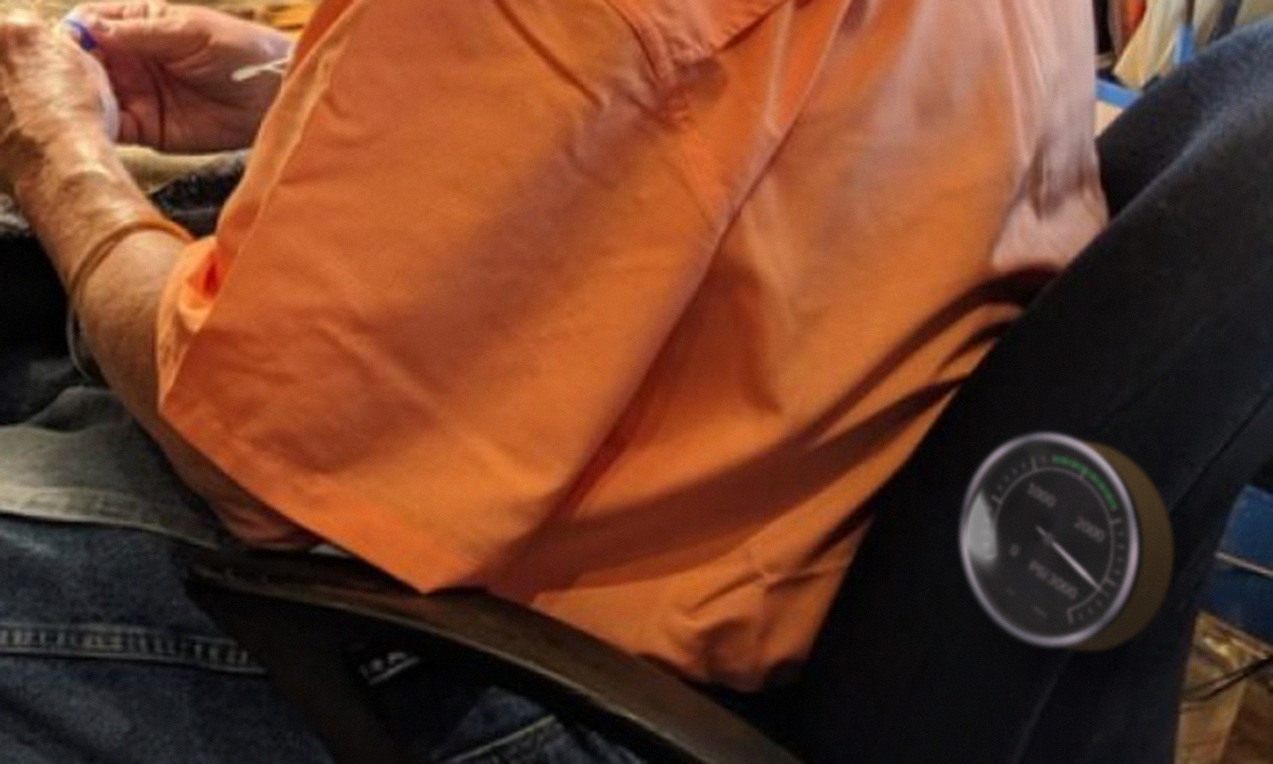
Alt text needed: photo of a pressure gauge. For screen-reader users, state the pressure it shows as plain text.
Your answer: 2600 psi
